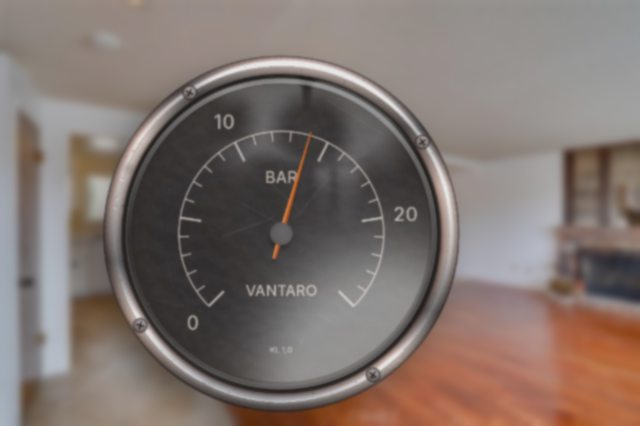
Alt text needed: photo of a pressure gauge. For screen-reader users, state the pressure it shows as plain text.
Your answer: 14 bar
